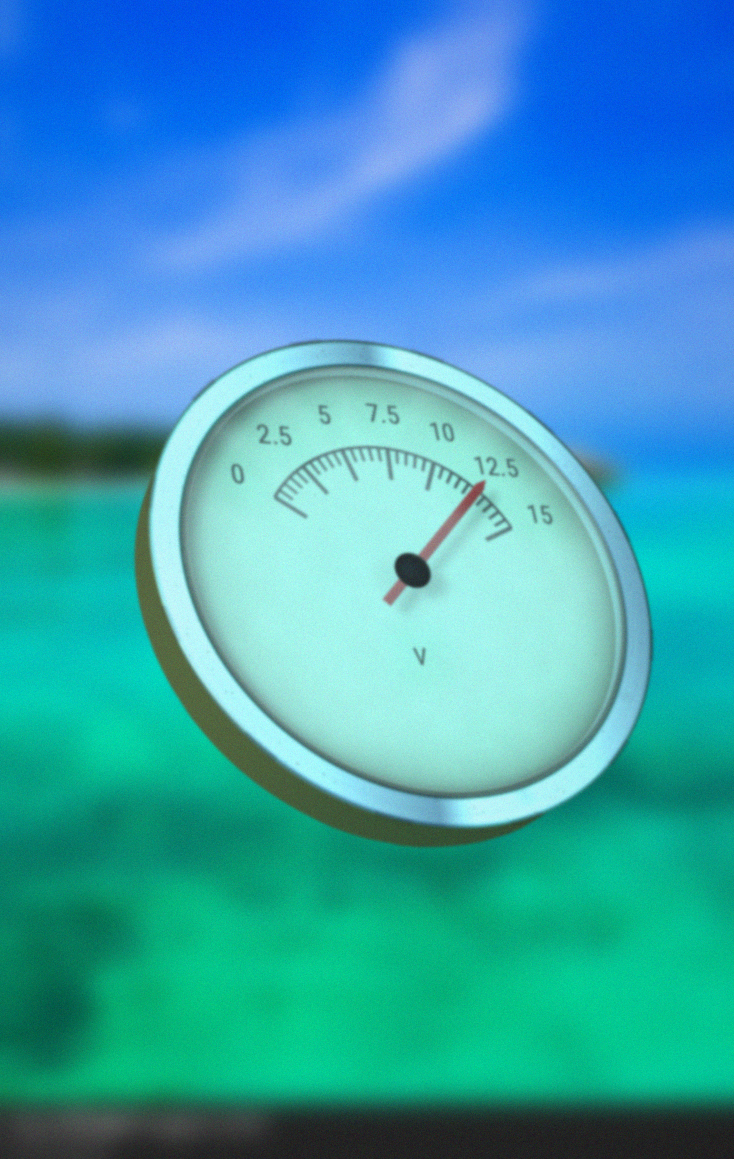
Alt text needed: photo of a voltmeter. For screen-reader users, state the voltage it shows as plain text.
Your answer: 12.5 V
